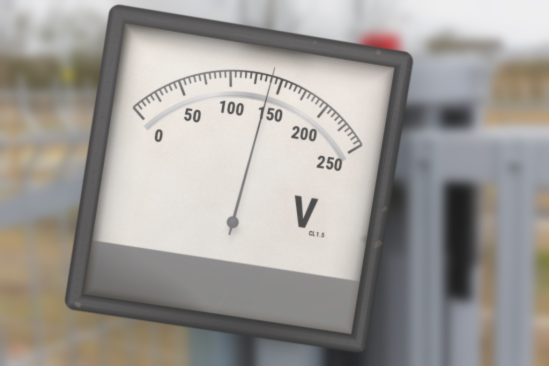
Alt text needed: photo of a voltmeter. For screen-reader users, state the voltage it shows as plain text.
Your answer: 140 V
